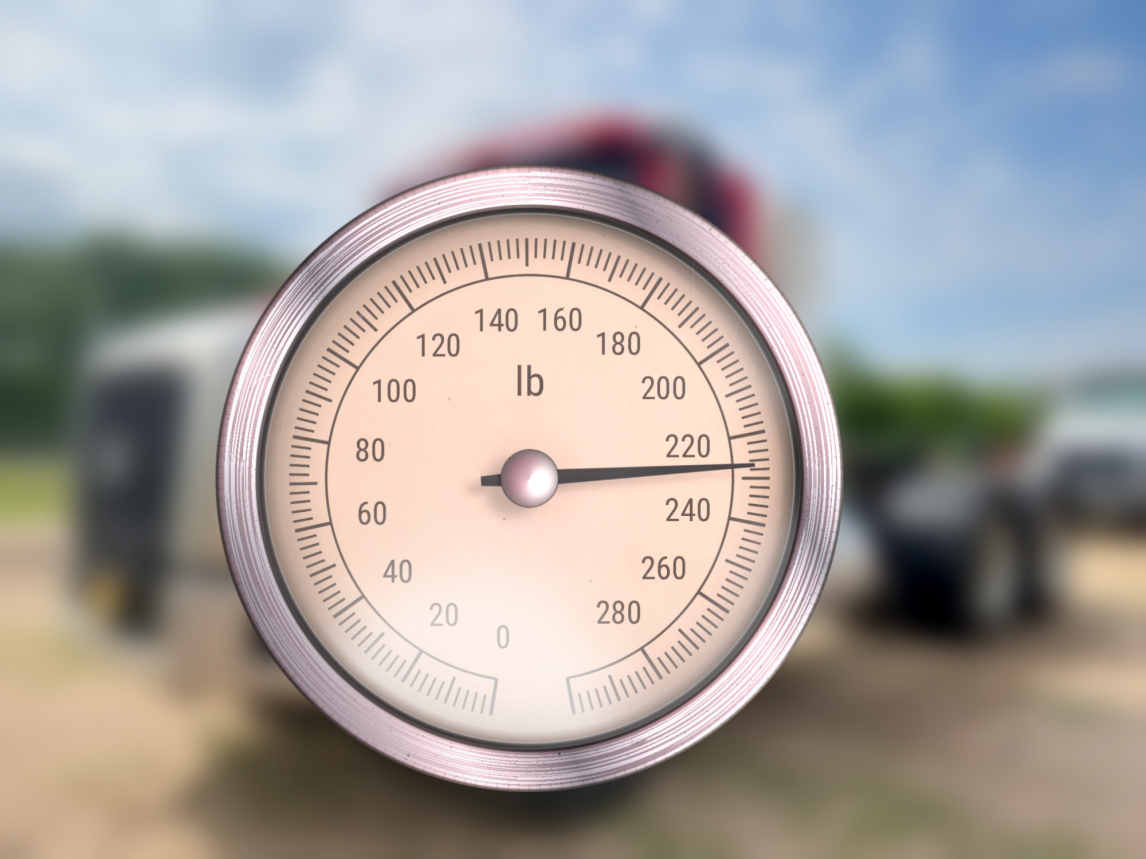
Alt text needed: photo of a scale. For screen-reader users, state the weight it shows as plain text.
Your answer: 227 lb
